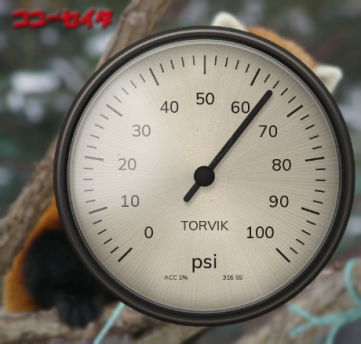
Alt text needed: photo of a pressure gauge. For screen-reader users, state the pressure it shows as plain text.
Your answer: 64 psi
